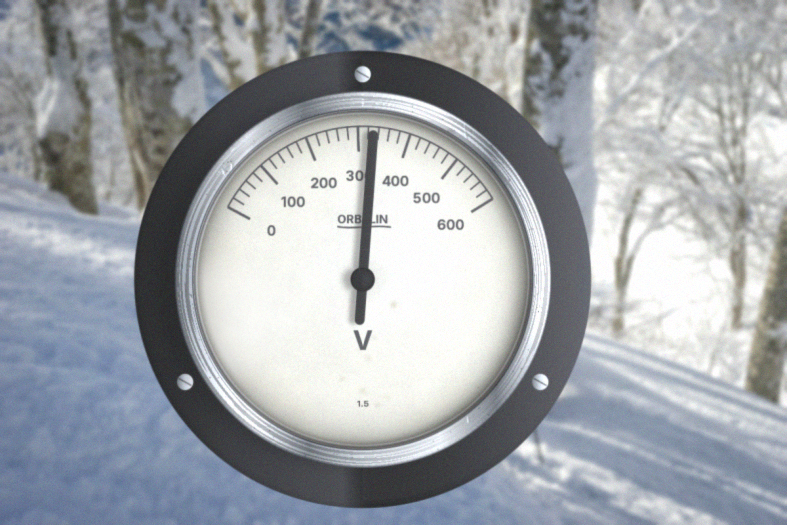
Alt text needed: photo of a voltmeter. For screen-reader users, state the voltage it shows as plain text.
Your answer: 330 V
